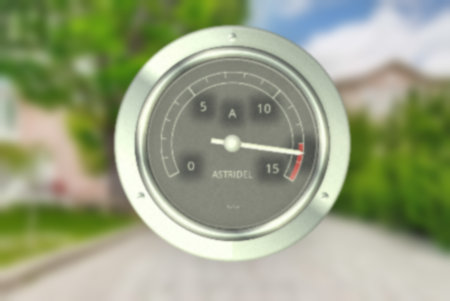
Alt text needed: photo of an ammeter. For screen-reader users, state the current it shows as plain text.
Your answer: 13.5 A
